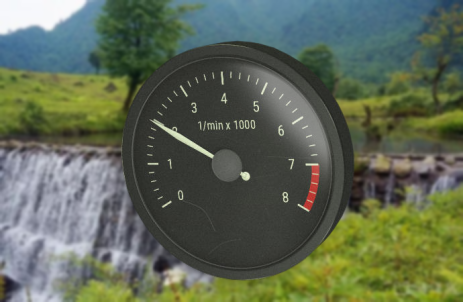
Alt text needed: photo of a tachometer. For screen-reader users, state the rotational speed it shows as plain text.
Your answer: 2000 rpm
